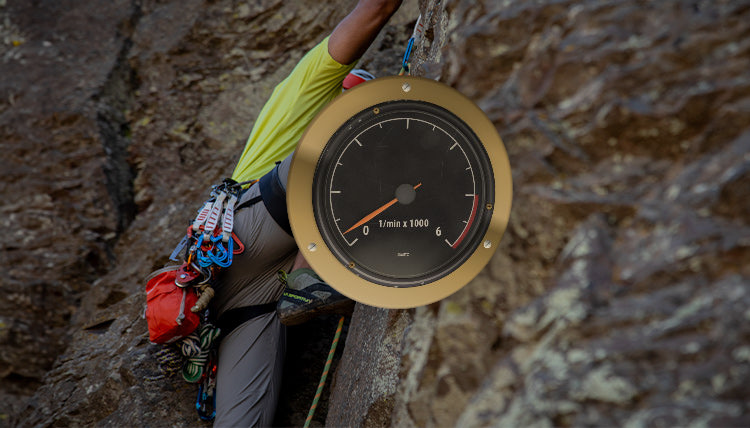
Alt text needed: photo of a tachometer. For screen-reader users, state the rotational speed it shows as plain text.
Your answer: 250 rpm
